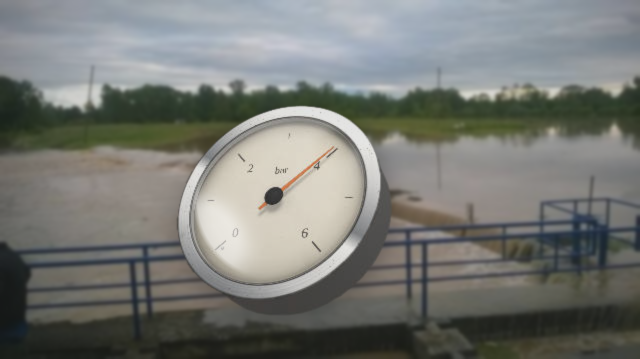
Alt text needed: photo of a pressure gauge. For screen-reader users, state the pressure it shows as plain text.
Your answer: 4 bar
